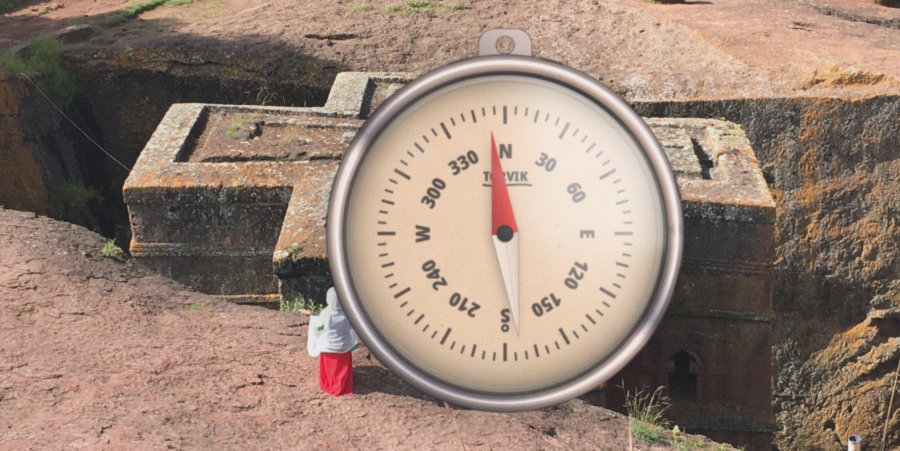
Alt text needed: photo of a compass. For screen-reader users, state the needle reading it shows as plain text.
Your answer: 352.5 °
